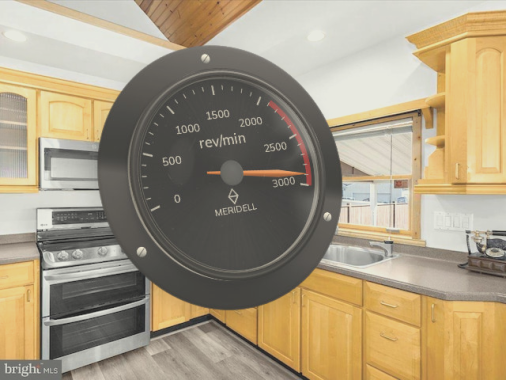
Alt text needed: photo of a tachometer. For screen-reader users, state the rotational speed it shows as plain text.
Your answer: 2900 rpm
